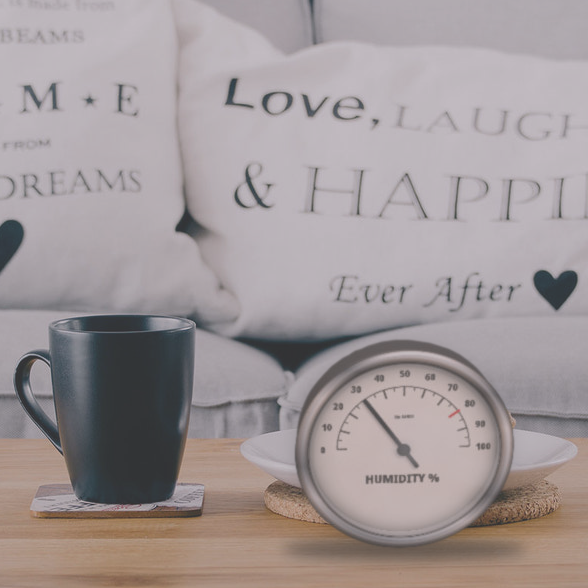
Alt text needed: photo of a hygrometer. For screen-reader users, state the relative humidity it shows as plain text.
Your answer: 30 %
